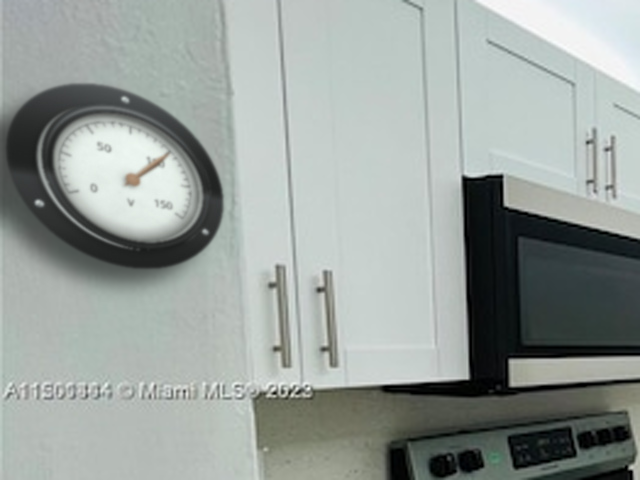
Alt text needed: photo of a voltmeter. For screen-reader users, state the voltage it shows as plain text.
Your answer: 100 V
